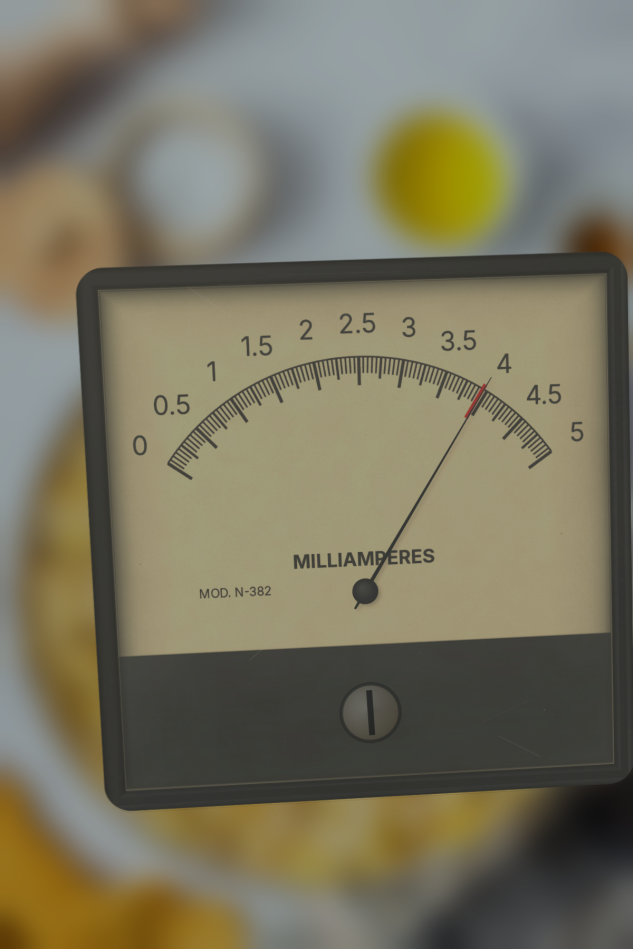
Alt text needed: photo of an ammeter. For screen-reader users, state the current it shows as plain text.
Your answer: 3.95 mA
